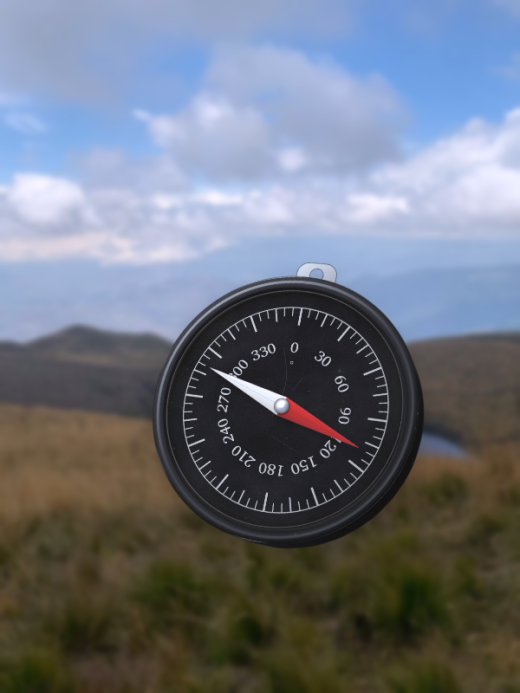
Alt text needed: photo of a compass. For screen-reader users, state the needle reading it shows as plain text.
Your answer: 110 °
